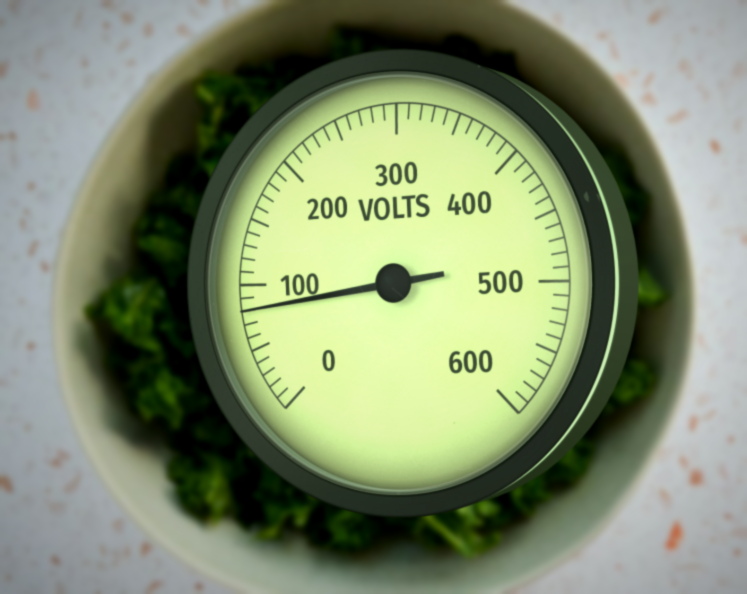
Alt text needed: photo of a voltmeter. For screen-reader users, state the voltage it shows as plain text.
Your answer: 80 V
